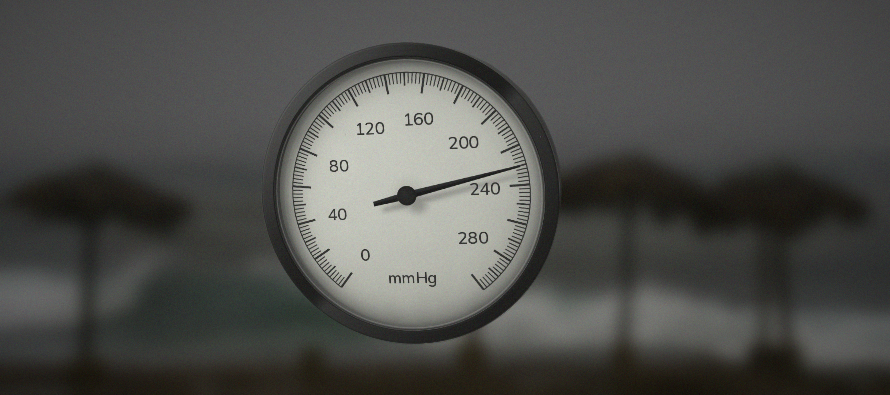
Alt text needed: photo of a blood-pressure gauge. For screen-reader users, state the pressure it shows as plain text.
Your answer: 230 mmHg
